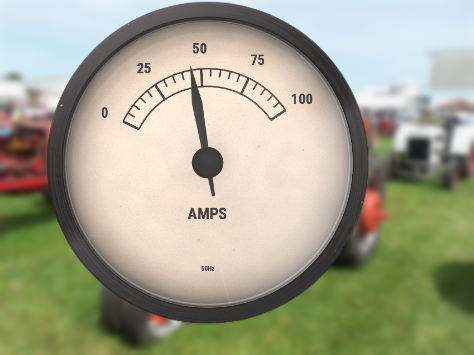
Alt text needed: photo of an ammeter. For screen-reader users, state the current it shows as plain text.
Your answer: 45 A
